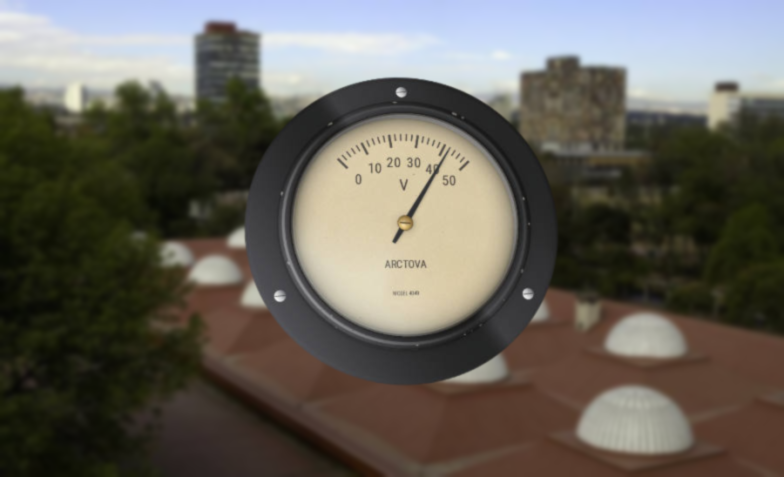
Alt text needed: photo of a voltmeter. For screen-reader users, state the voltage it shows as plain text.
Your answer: 42 V
